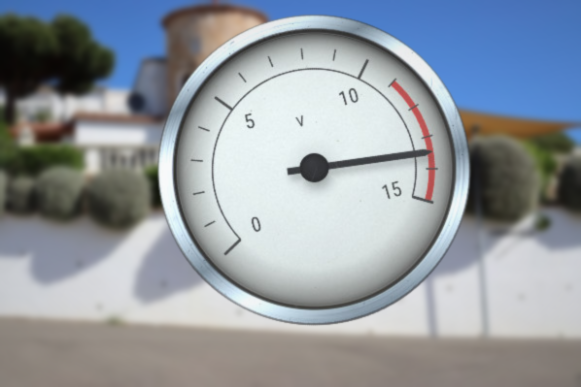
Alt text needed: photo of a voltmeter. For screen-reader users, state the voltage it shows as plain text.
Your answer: 13.5 V
